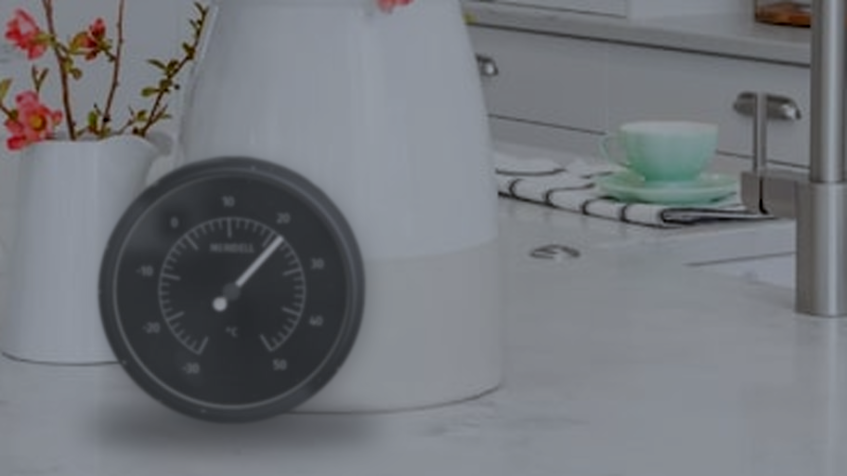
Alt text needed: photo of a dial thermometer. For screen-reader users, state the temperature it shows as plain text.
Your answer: 22 °C
